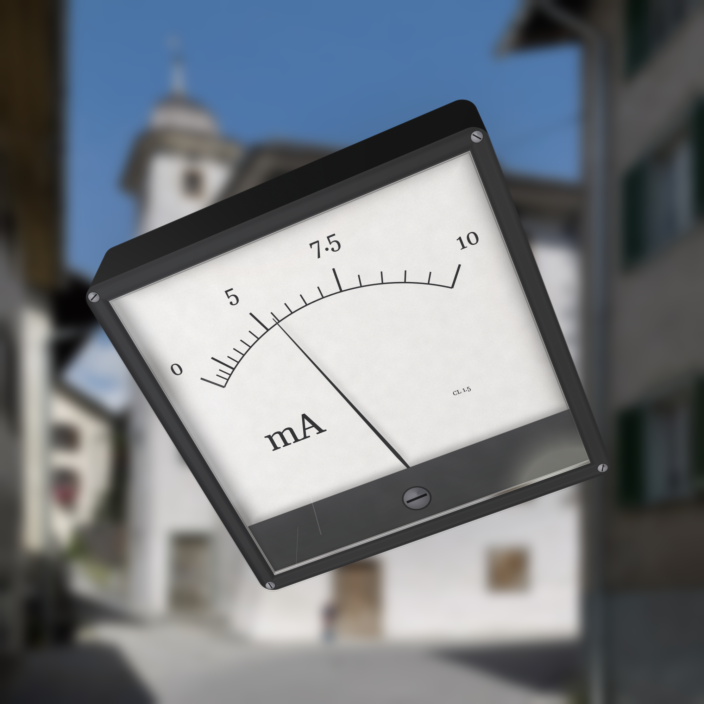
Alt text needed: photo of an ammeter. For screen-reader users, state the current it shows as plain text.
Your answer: 5.5 mA
